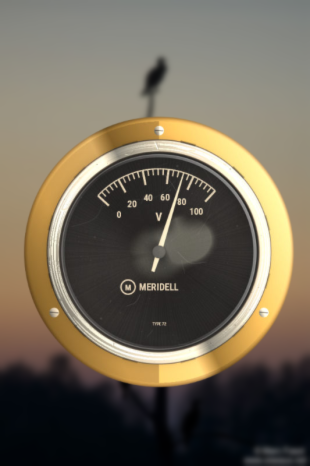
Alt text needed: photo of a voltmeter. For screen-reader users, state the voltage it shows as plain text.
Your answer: 72 V
